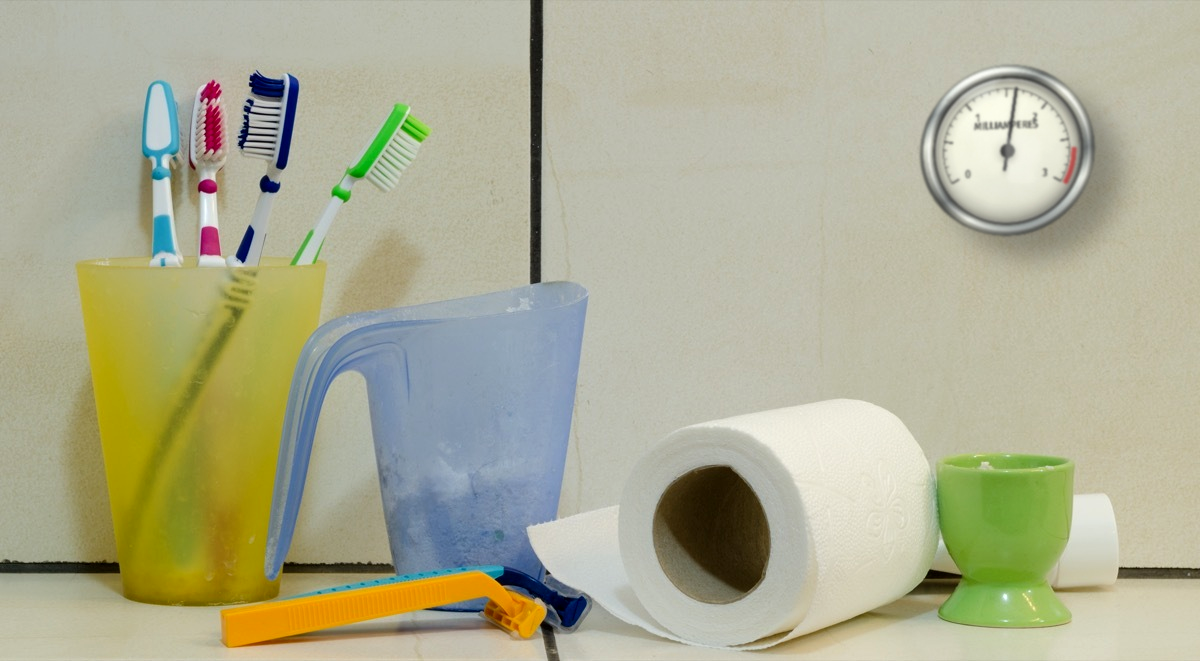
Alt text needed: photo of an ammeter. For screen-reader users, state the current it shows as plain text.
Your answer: 1.6 mA
